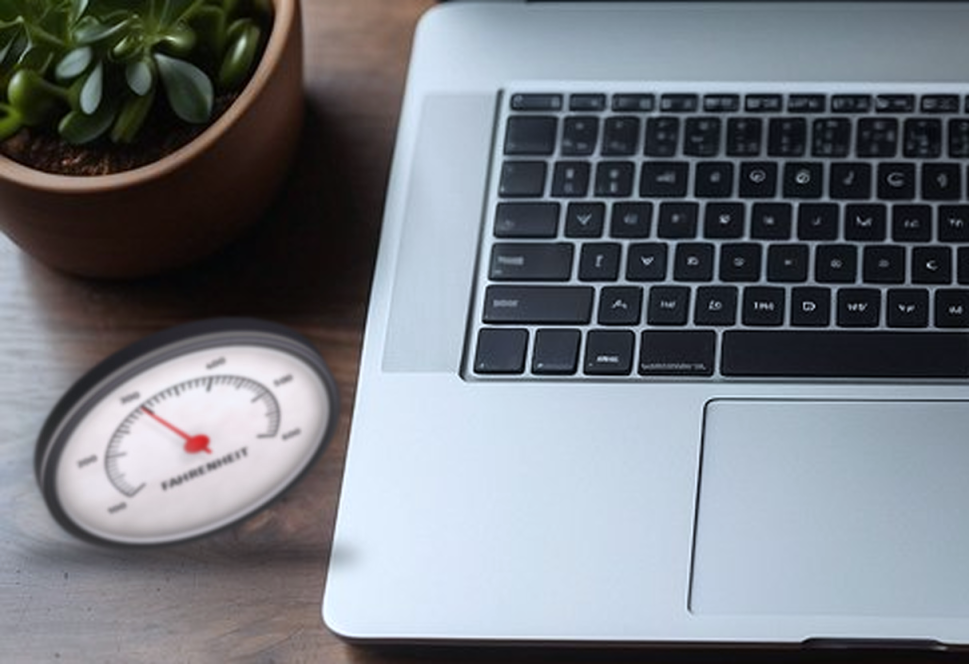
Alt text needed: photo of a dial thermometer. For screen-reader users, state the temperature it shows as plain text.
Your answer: 300 °F
